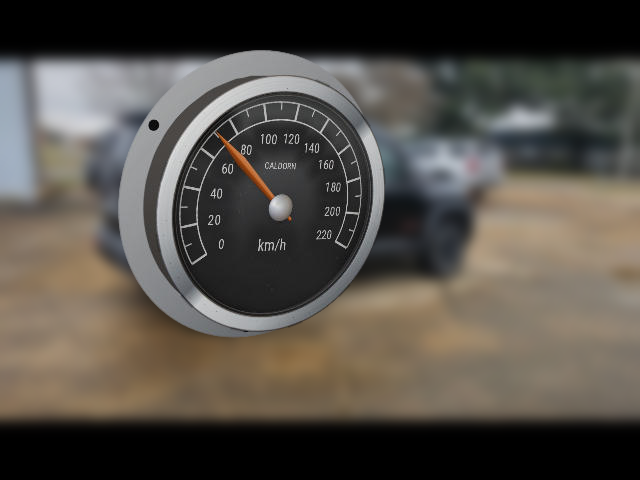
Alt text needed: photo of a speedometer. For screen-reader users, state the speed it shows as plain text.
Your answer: 70 km/h
